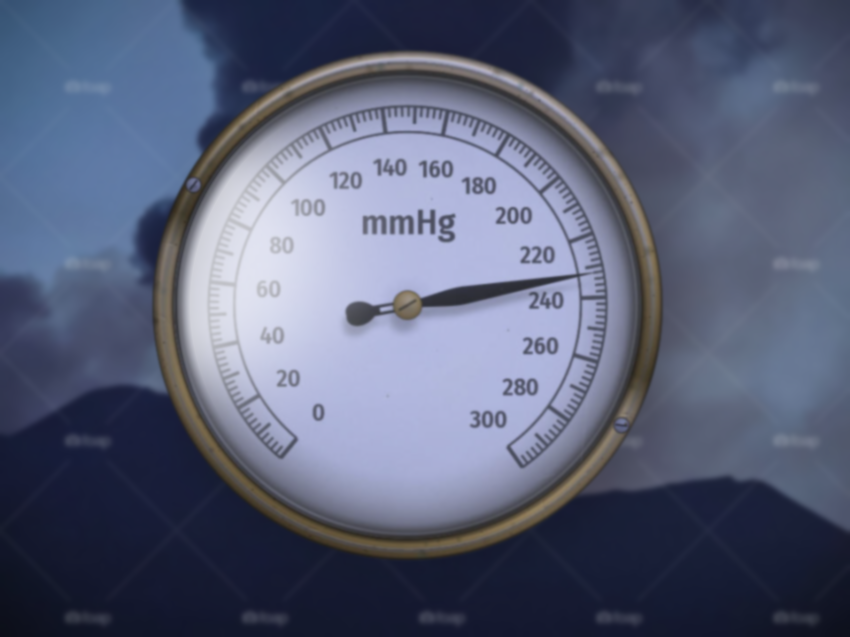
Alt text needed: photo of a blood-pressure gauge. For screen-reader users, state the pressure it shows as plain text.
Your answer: 232 mmHg
